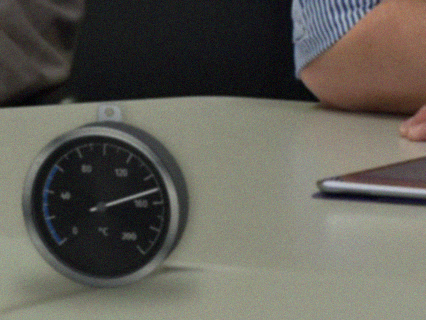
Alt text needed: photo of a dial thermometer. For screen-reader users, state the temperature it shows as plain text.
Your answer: 150 °C
